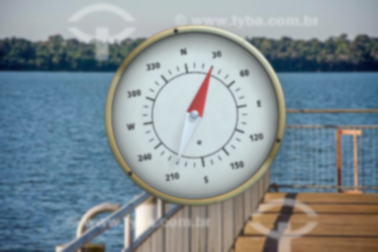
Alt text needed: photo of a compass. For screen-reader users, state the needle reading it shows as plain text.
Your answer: 30 °
